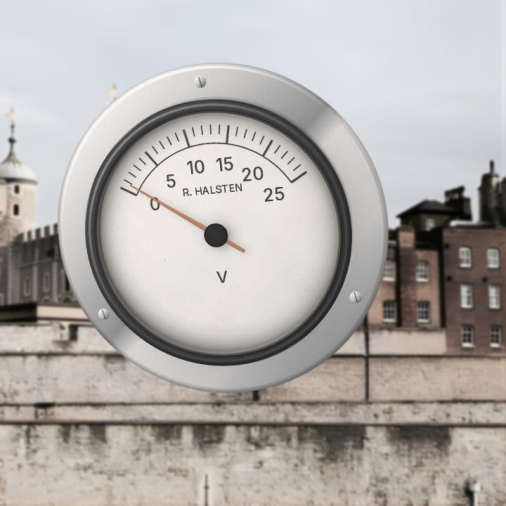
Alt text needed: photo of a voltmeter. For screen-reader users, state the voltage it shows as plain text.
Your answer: 1 V
